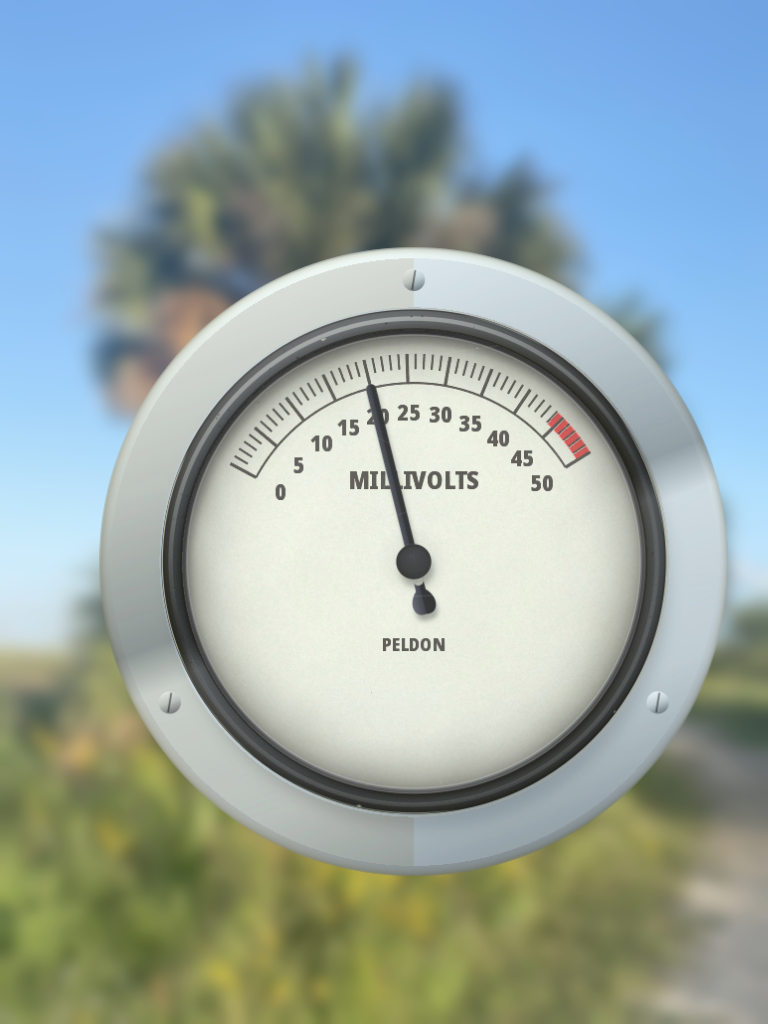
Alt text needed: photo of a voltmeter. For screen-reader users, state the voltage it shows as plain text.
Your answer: 20 mV
